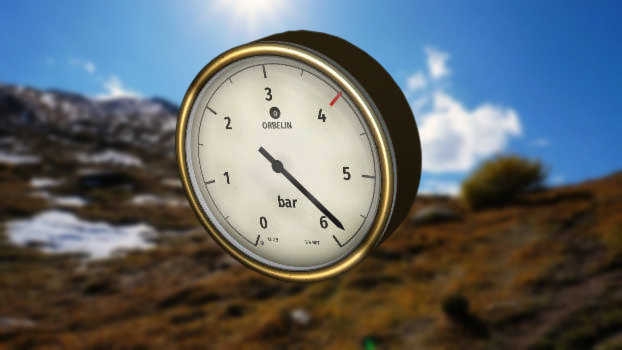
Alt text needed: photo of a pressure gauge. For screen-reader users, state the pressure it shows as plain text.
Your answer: 5.75 bar
